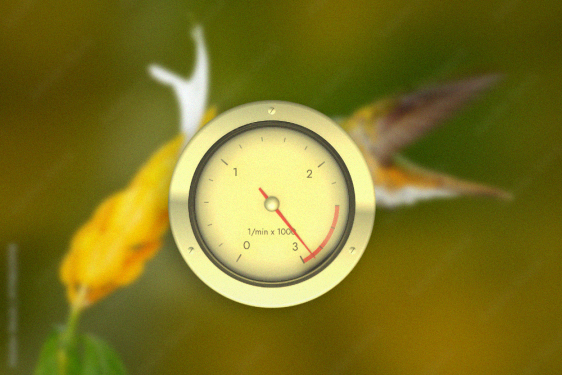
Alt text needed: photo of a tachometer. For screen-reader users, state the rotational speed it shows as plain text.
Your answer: 2900 rpm
